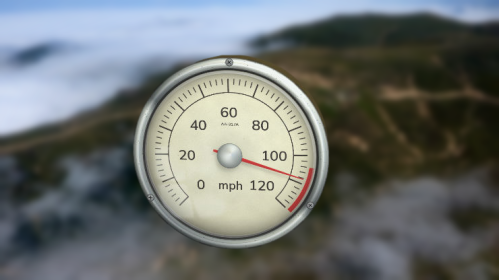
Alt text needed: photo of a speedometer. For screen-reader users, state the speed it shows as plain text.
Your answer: 108 mph
